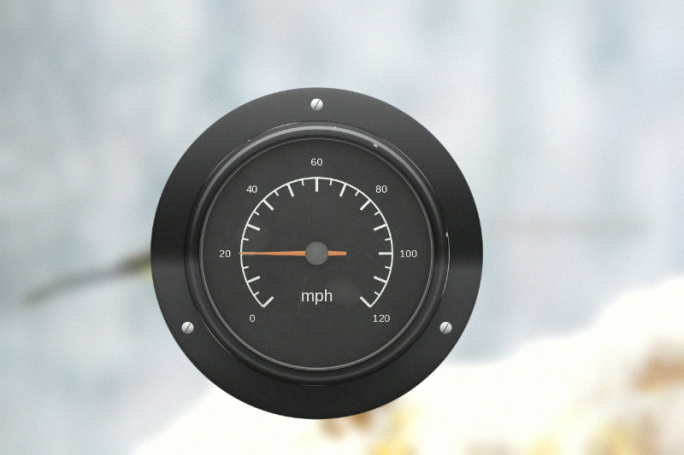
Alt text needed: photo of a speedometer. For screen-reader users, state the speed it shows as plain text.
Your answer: 20 mph
